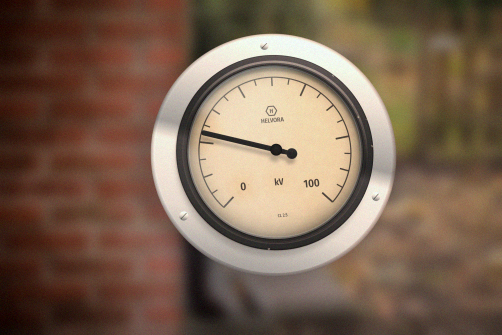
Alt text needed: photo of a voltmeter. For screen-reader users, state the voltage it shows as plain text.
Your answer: 22.5 kV
